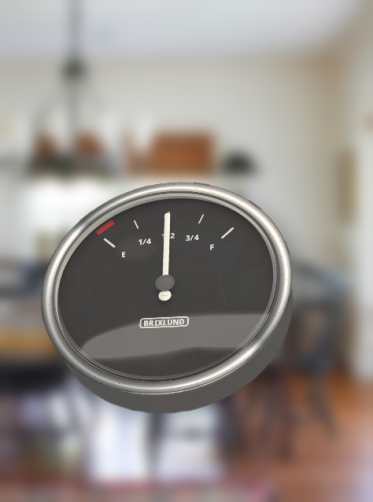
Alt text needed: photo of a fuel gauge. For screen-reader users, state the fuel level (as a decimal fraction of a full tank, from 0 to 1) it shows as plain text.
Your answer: 0.5
